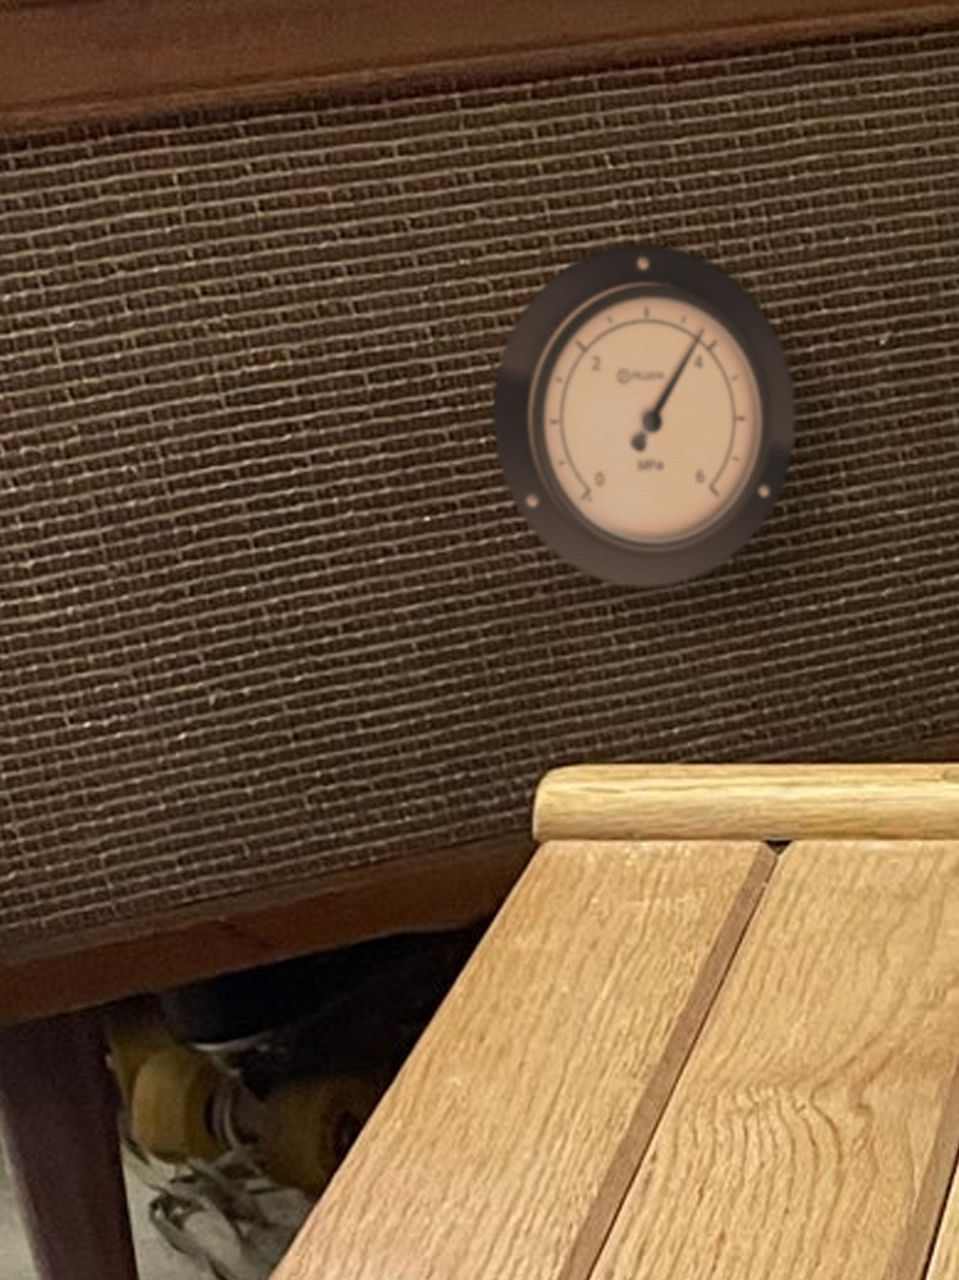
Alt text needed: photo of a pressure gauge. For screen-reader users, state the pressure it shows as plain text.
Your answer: 3.75 MPa
